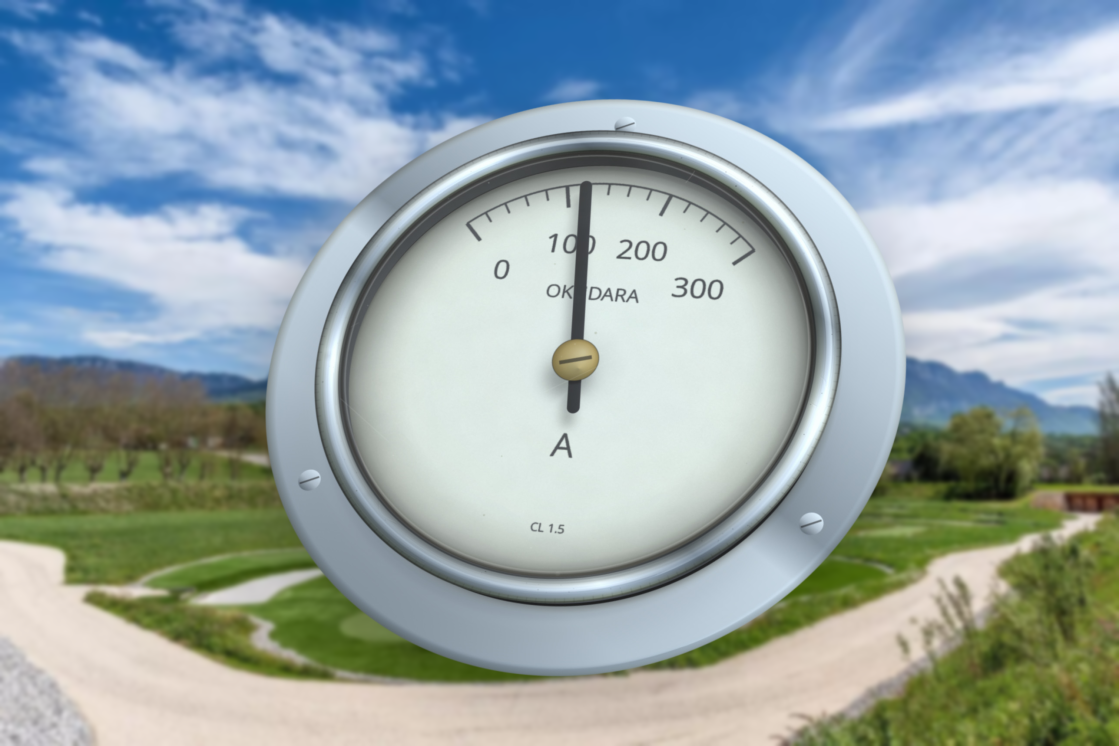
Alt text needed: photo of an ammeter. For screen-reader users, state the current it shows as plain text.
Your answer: 120 A
